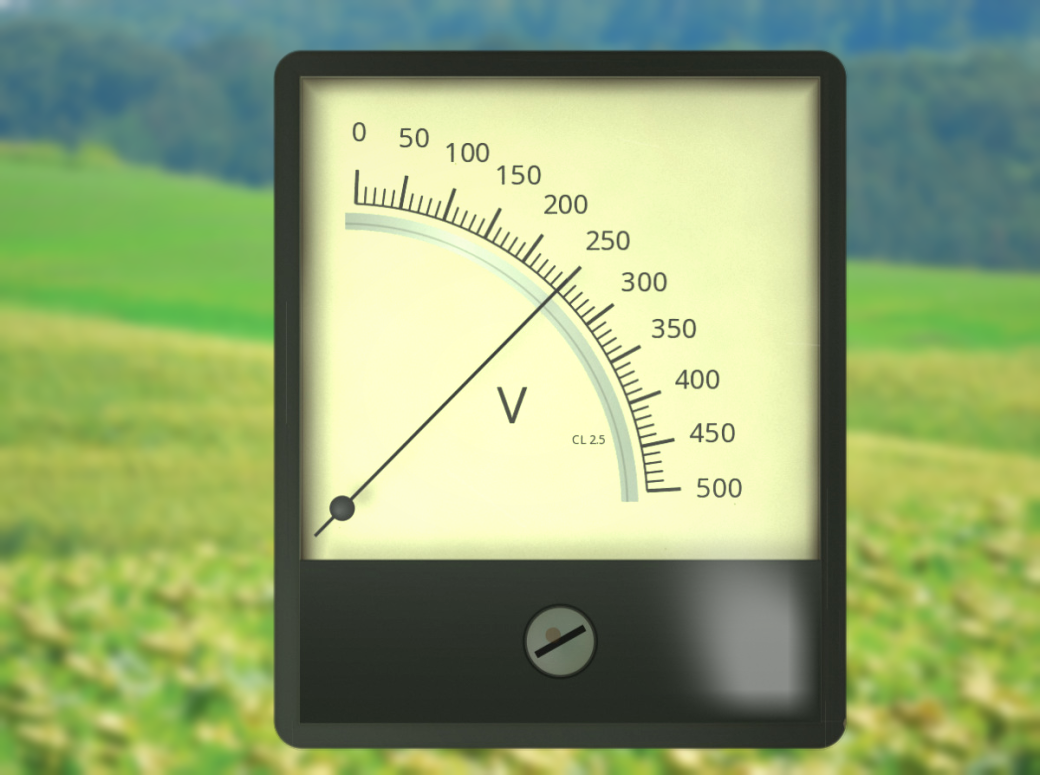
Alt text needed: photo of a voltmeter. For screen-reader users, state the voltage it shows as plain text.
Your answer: 250 V
